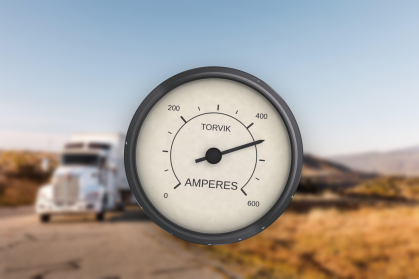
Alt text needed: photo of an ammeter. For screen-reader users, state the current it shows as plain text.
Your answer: 450 A
